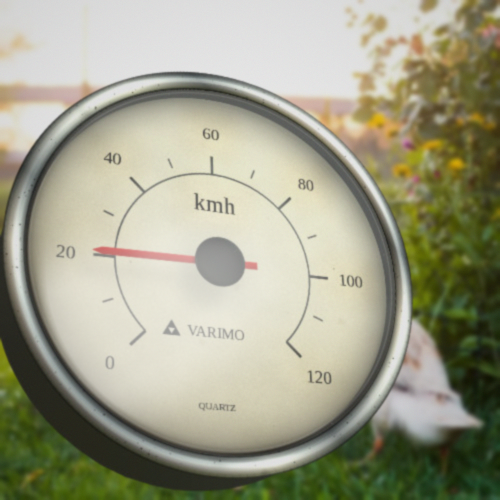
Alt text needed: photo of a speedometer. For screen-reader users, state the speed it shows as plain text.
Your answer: 20 km/h
